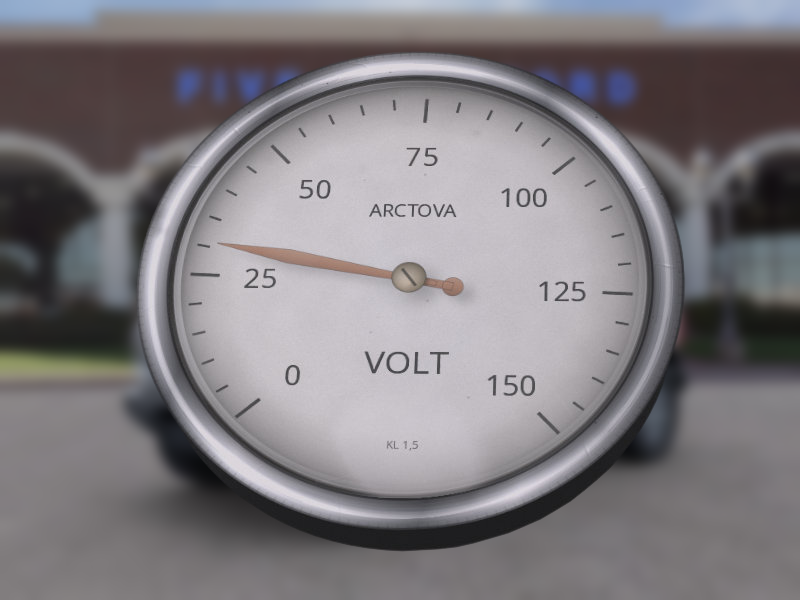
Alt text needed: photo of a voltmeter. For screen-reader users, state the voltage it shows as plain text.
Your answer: 30 V
